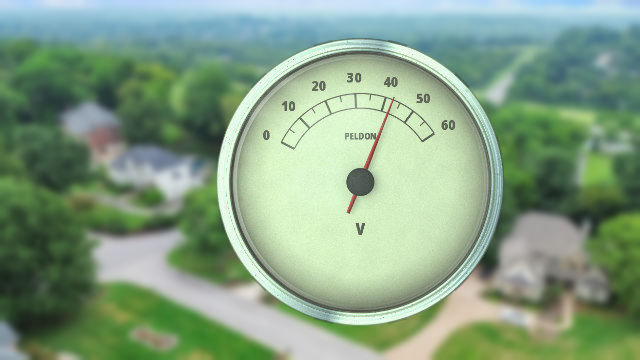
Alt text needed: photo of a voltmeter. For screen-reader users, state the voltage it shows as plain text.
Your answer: 42.5 V
